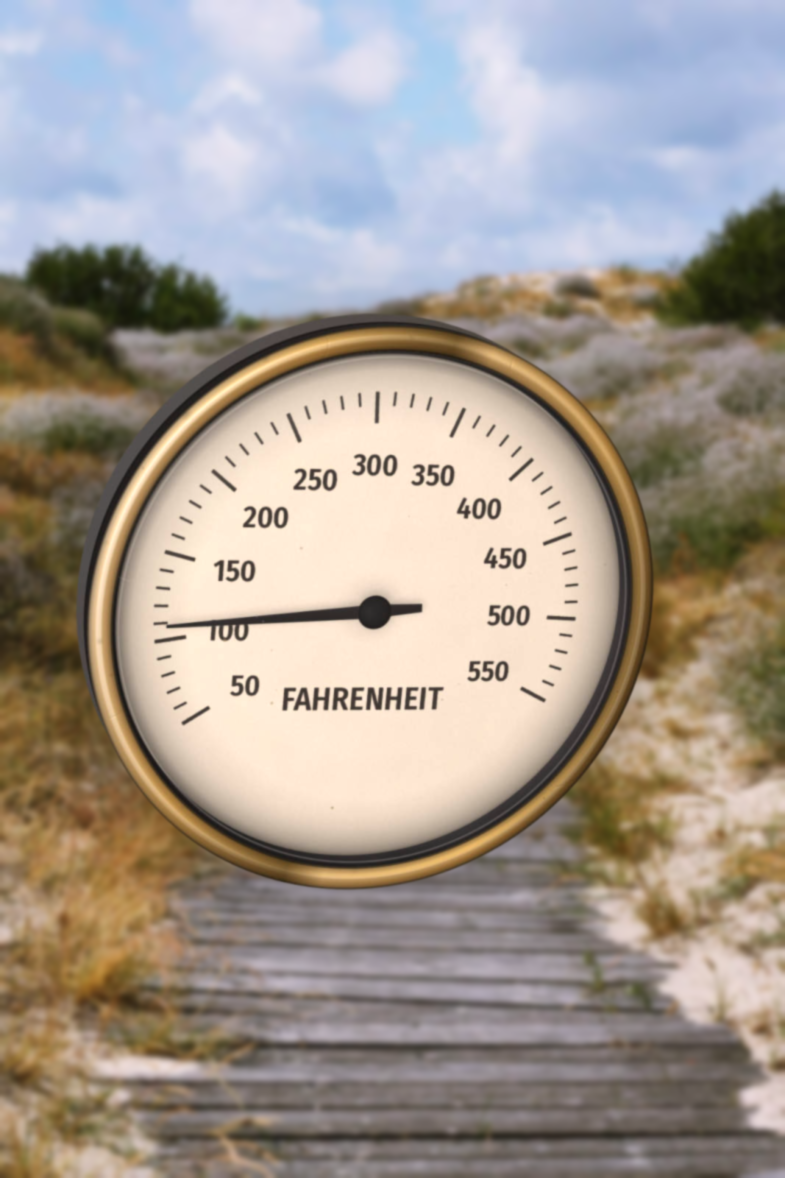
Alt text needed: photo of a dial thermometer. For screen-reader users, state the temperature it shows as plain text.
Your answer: 110 °F
